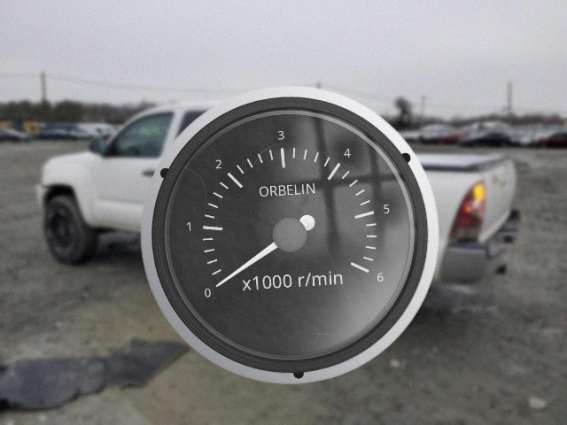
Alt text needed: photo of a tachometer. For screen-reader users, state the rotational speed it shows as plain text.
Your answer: 0 rpm
